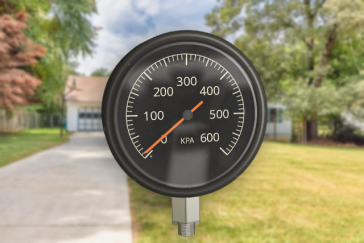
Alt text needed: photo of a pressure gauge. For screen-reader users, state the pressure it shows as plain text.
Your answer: 10 kPa
